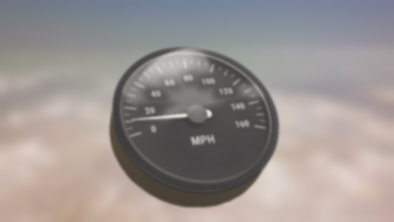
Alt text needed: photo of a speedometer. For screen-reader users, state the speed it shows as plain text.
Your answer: 10 mph
